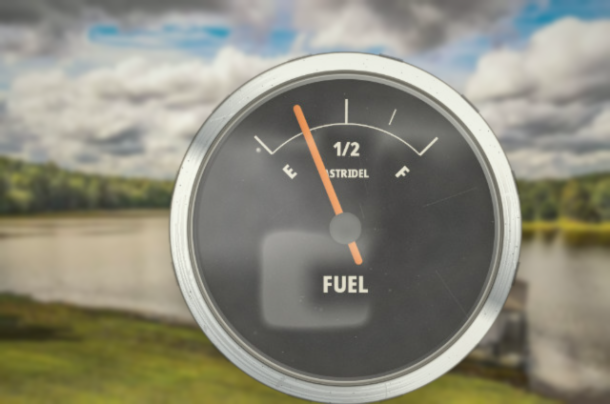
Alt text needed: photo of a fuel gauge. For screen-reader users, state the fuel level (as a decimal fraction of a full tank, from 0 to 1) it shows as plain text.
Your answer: 0.25
